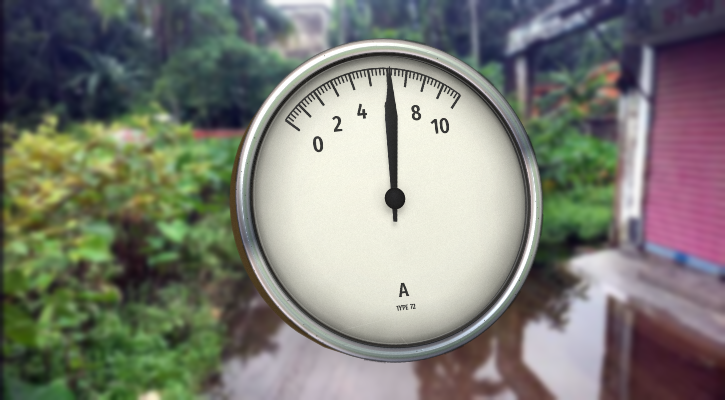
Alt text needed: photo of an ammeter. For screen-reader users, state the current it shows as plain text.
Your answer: 6 A
